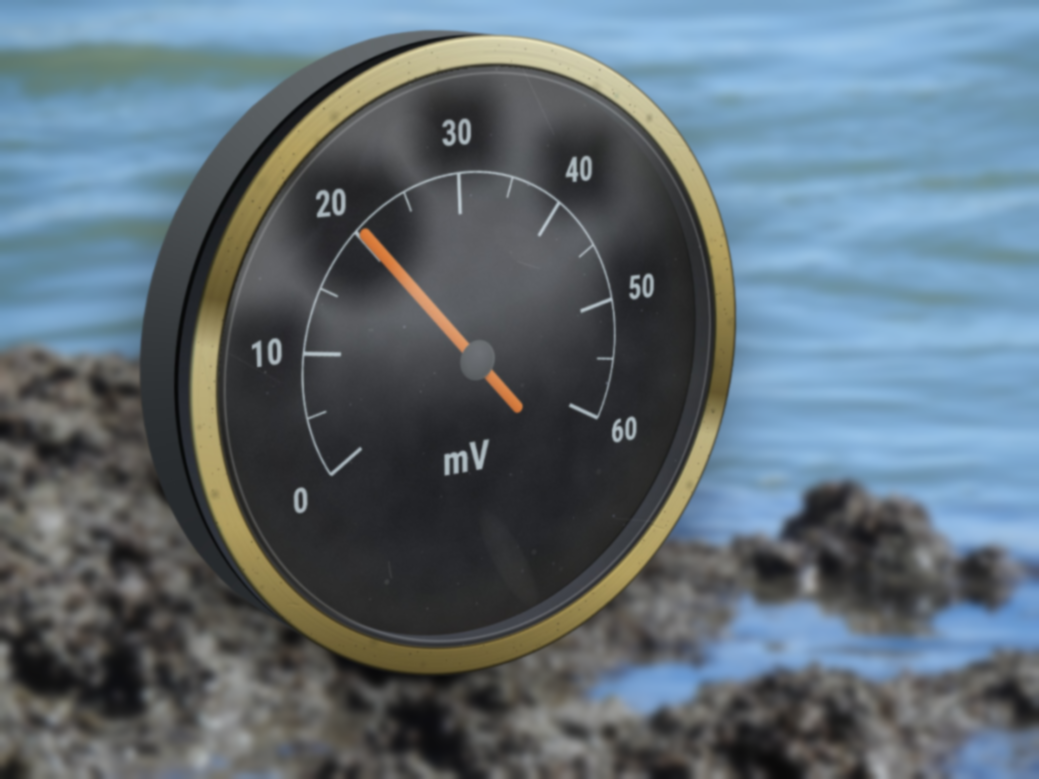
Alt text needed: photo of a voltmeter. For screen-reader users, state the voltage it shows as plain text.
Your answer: 20 mV
